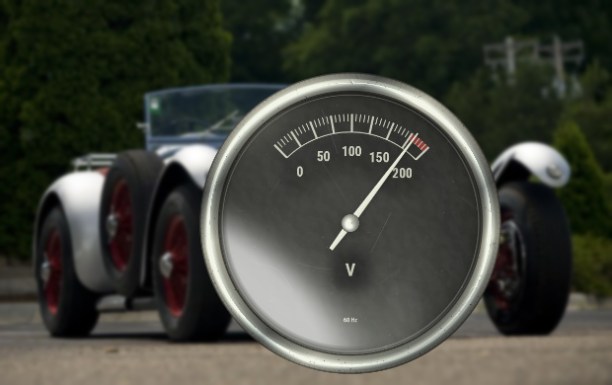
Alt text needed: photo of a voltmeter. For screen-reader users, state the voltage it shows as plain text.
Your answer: 180 V
